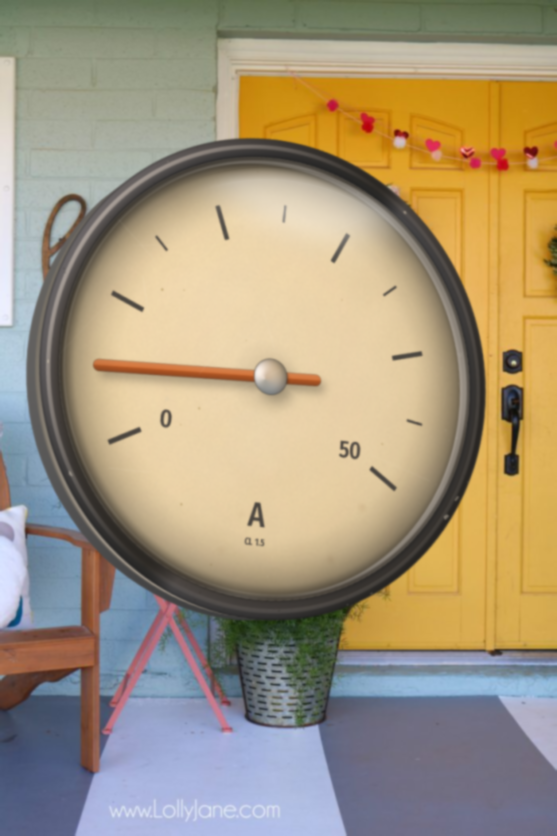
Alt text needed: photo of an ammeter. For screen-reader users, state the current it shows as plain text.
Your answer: 5 A
